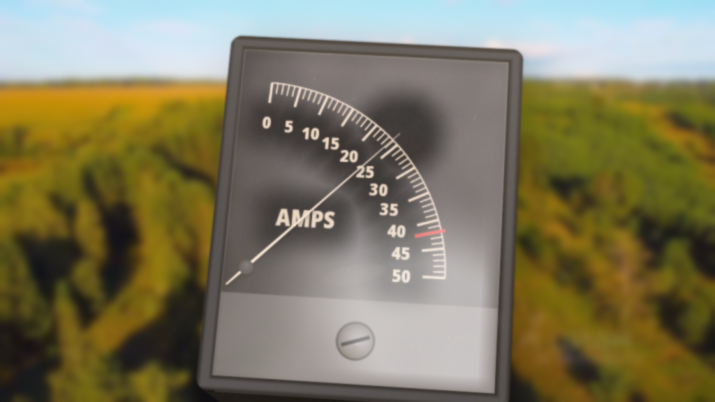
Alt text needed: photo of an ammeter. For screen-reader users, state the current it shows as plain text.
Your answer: 24 A
